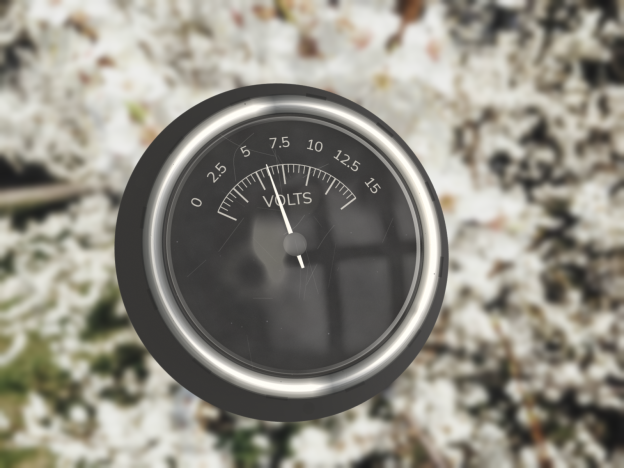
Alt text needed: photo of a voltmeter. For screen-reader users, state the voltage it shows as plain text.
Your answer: 6 V
